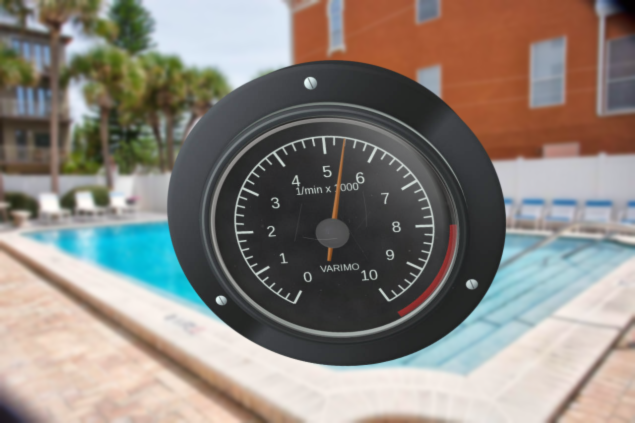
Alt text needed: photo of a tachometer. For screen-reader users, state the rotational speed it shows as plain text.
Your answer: 5400 rpm
